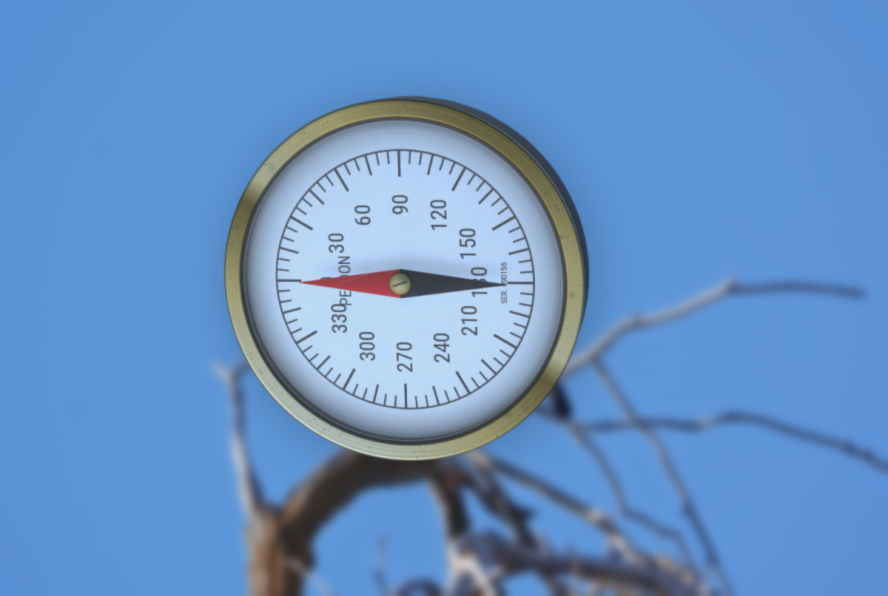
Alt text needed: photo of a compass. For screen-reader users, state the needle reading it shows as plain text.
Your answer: 0 °
